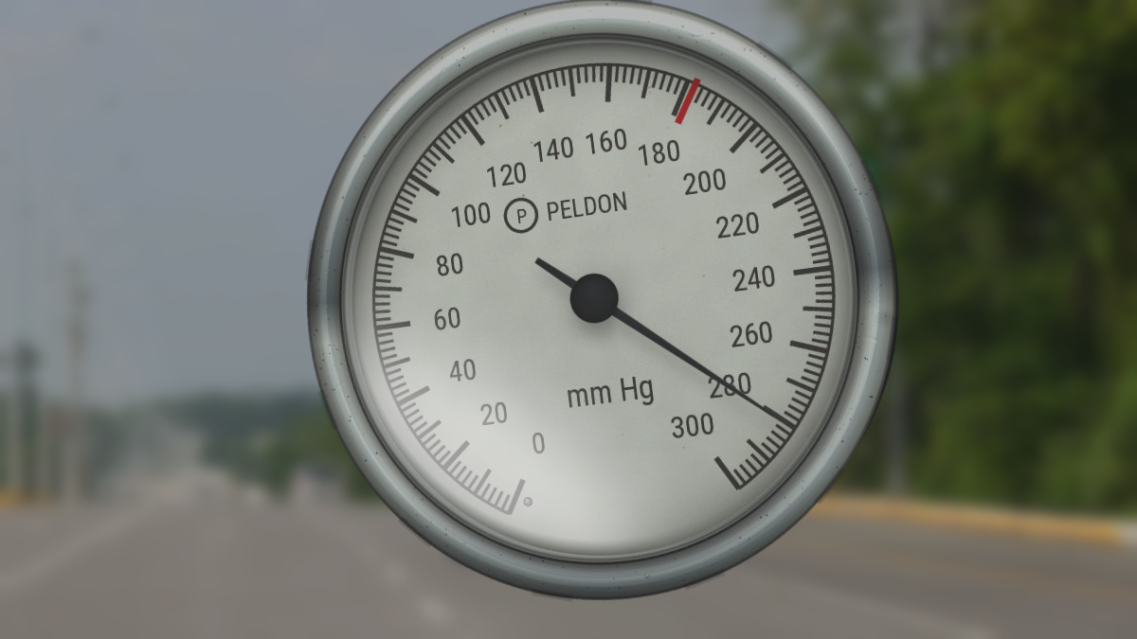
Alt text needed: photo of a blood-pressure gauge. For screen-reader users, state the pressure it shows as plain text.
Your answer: 280 mmHg
